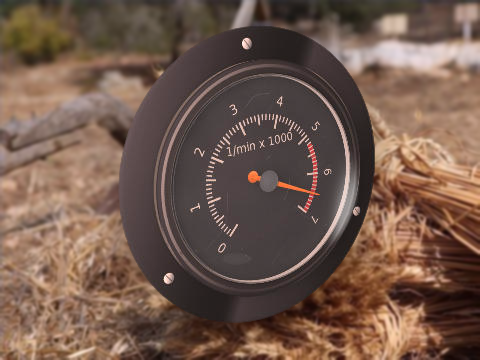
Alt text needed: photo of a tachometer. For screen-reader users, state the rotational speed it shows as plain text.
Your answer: 6500 rpm
